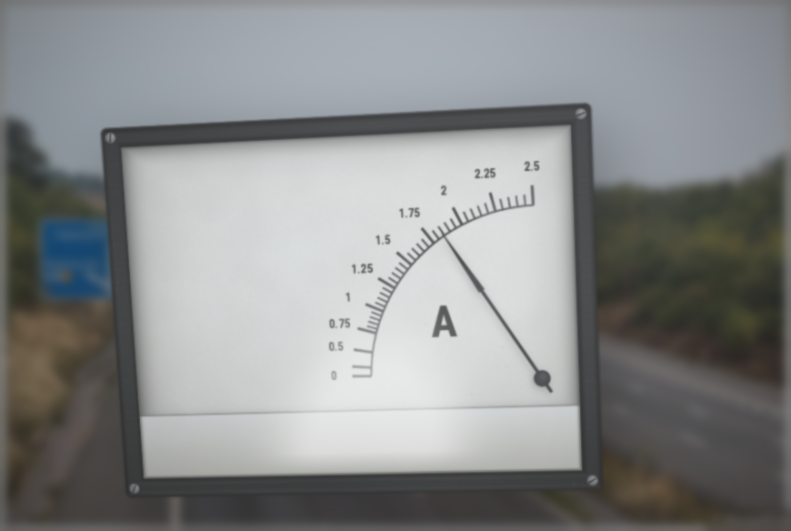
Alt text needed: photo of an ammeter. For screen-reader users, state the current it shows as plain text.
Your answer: 1.85 A
